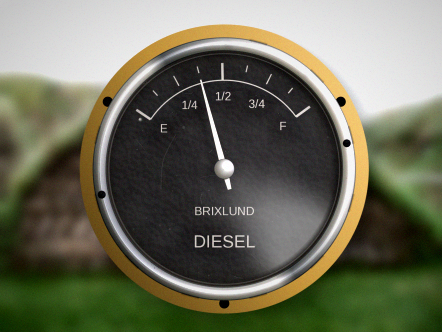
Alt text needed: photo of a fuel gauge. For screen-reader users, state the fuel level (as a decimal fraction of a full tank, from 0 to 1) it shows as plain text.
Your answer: 0.375
